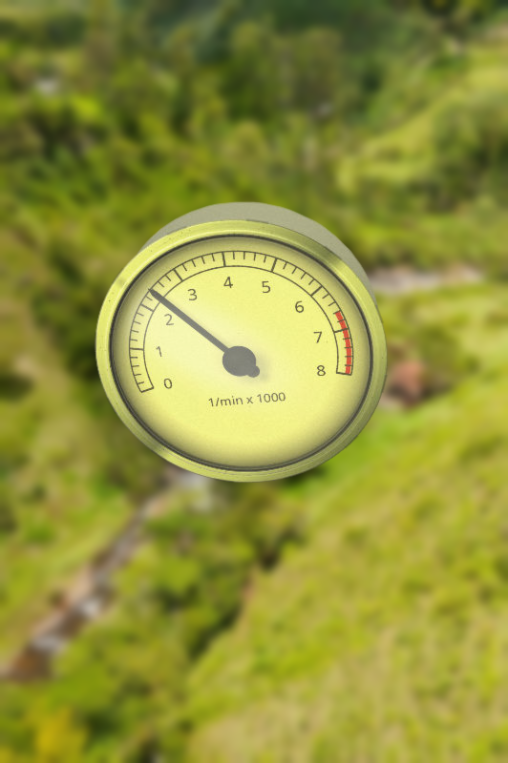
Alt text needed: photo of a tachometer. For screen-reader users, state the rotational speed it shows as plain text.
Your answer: 2400 rpm
